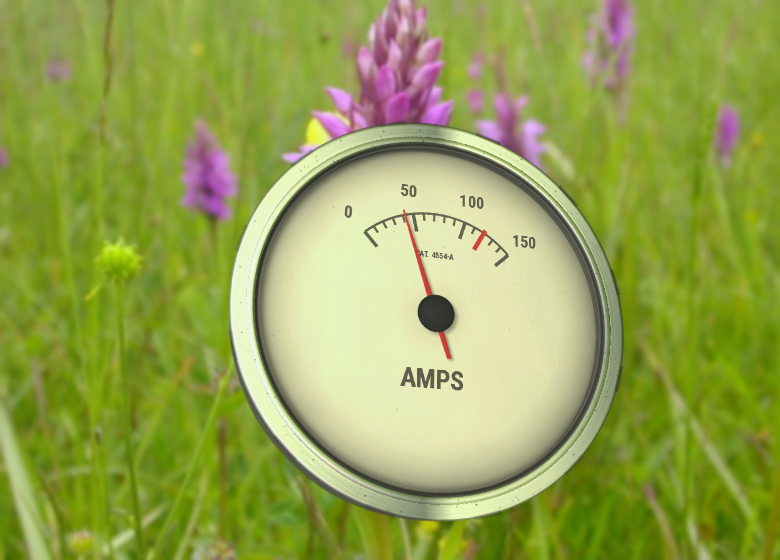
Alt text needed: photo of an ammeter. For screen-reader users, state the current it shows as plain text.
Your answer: 40 A
